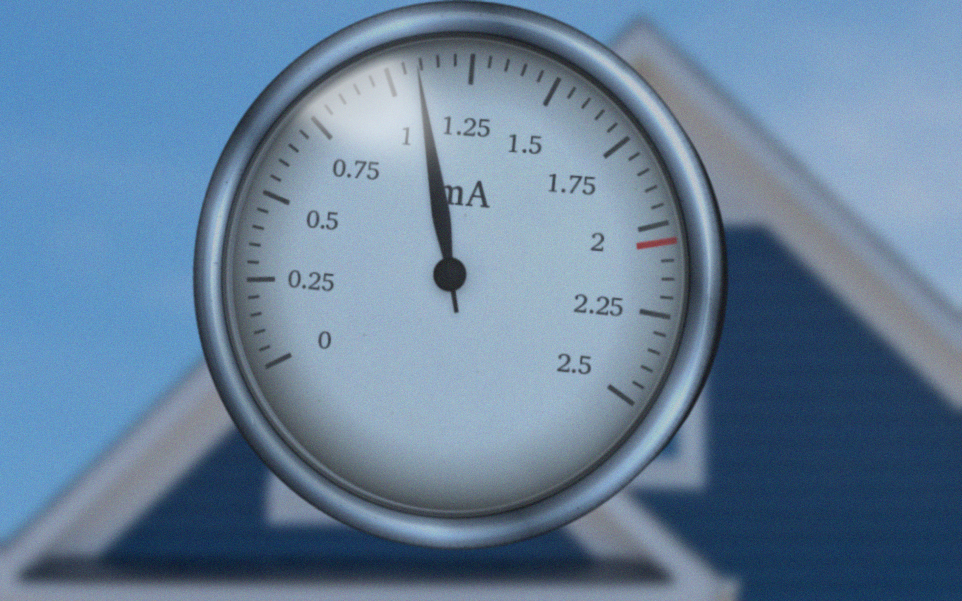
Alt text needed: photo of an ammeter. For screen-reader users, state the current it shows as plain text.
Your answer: 1.1 mA
